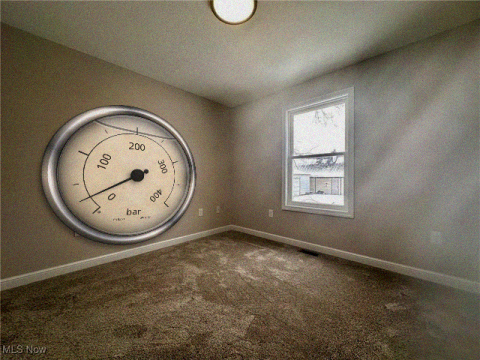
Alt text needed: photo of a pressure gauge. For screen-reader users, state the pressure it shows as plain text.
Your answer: 25 bar
